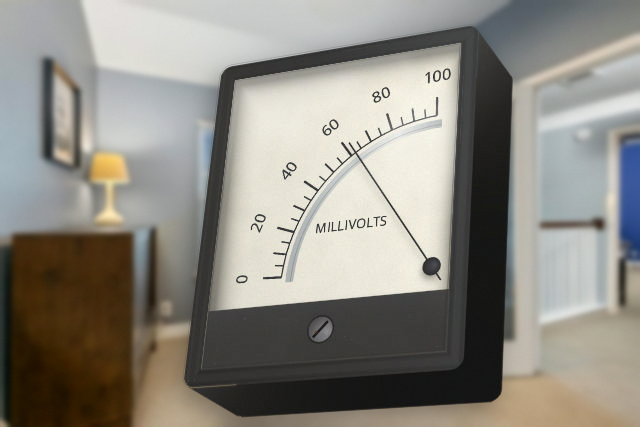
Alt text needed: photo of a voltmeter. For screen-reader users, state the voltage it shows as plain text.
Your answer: 62.5 mV
